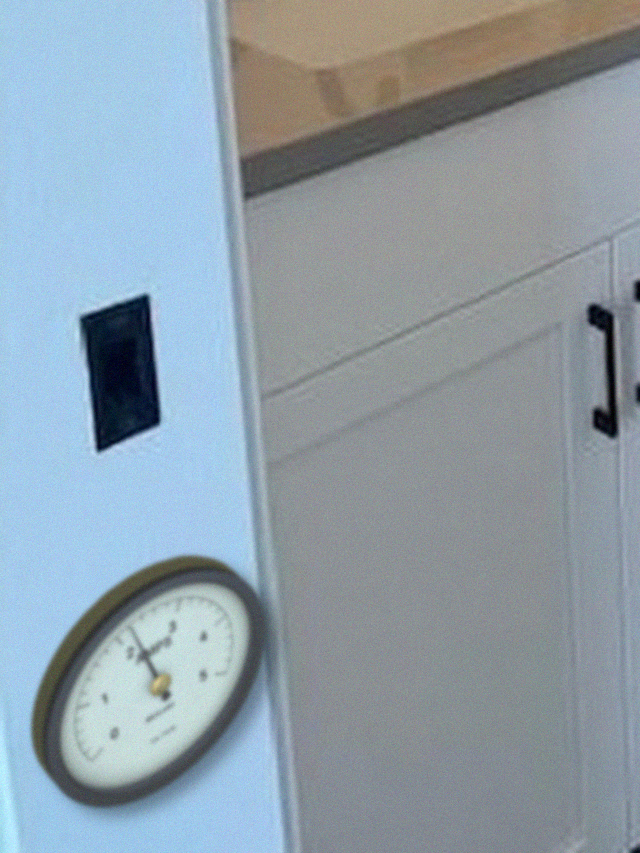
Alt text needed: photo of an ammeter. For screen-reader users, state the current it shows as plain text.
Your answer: 2.2 A
